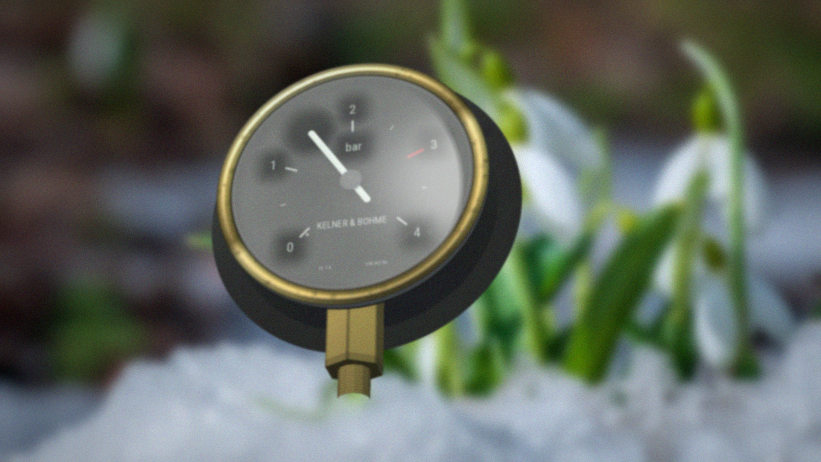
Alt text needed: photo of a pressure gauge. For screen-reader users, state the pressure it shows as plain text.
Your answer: 1.5 bar
